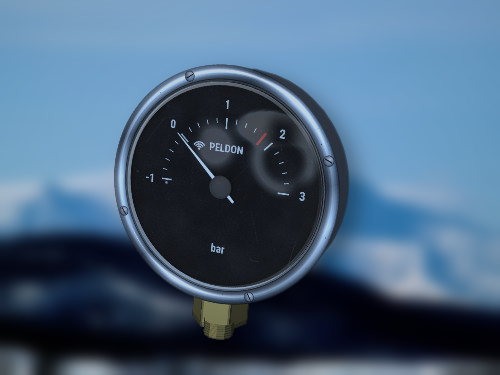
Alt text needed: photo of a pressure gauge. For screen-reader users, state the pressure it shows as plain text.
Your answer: 0 bar
